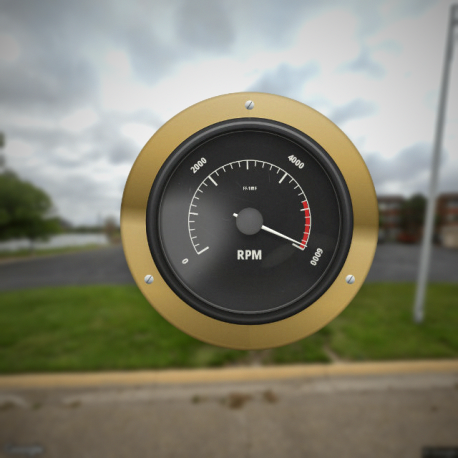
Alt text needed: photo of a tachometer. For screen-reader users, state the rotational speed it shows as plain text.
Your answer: 5900 rpm
